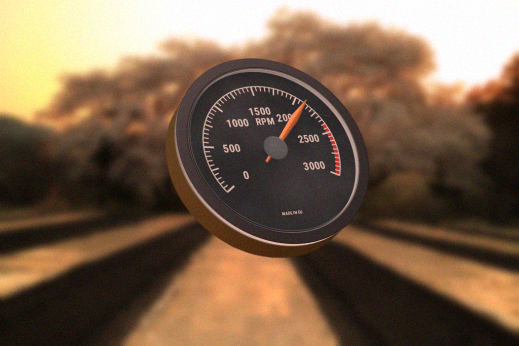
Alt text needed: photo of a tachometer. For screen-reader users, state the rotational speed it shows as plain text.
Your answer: 2100 rpm
